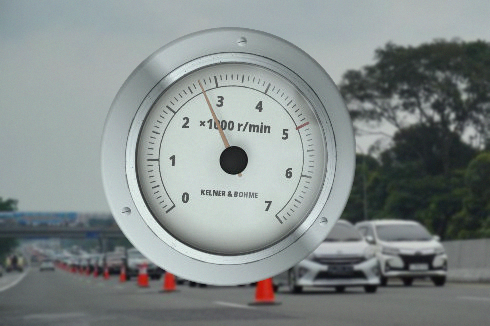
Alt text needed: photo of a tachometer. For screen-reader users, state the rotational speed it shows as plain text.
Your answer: 2700 rpm
